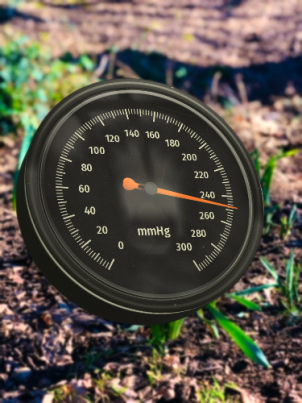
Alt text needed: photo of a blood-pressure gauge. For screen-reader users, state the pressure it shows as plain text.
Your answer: 250 mmHg
